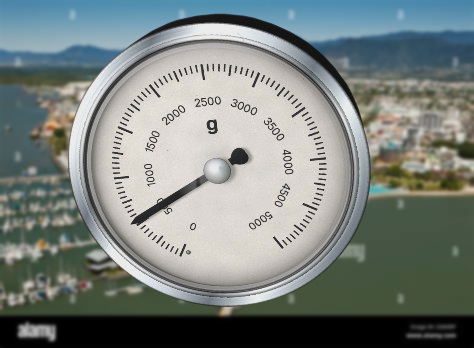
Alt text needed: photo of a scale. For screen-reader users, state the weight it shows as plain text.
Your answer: 550 g
